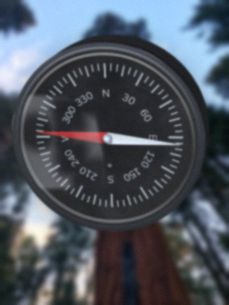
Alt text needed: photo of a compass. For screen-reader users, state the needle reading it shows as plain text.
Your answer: 275 °
